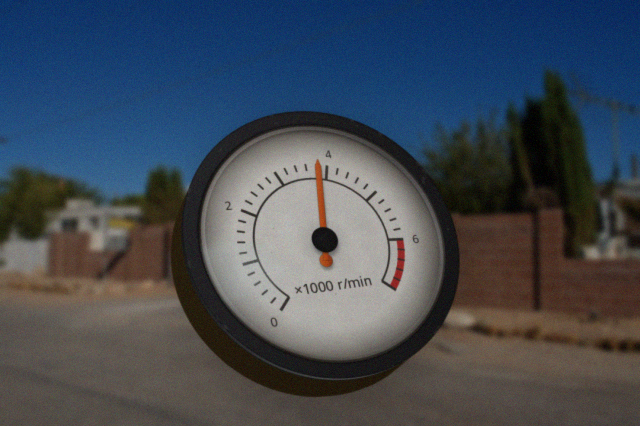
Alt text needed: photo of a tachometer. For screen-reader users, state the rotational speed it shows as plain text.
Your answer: 3800 rpm
